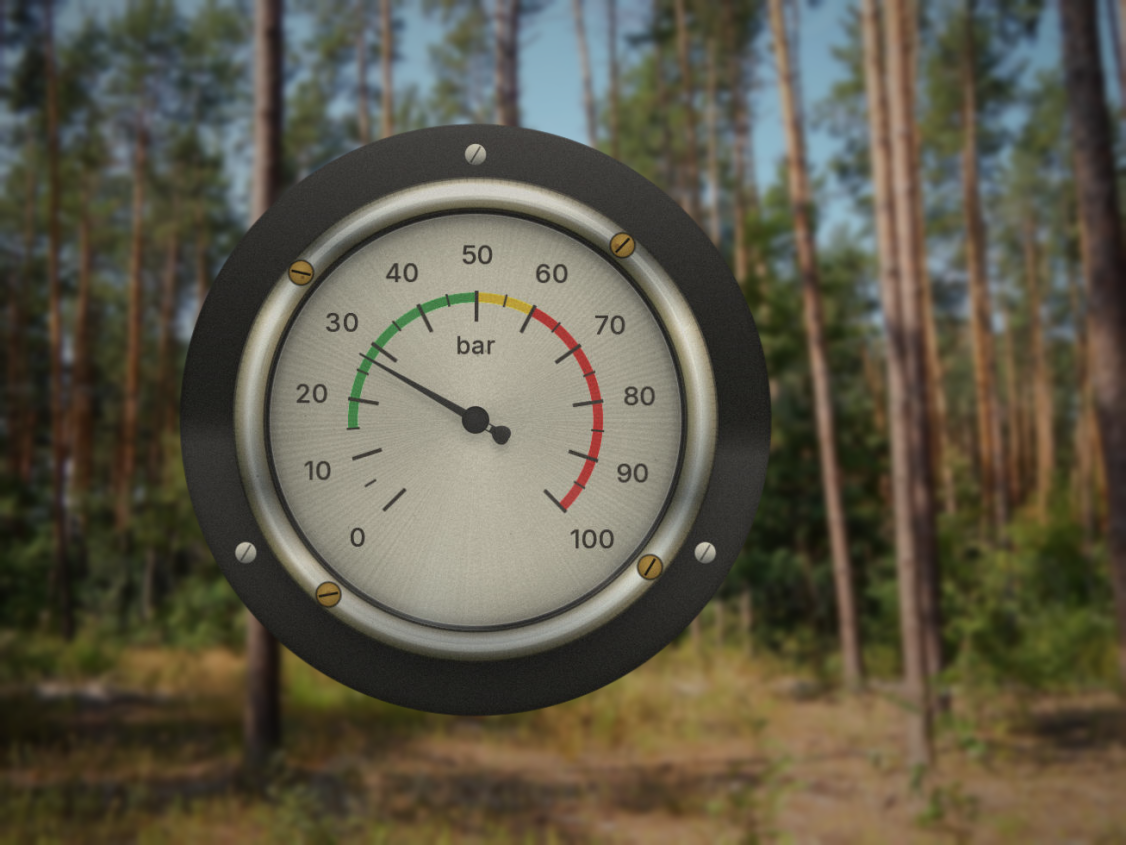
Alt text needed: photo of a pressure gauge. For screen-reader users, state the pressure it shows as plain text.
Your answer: 27.5 bar
